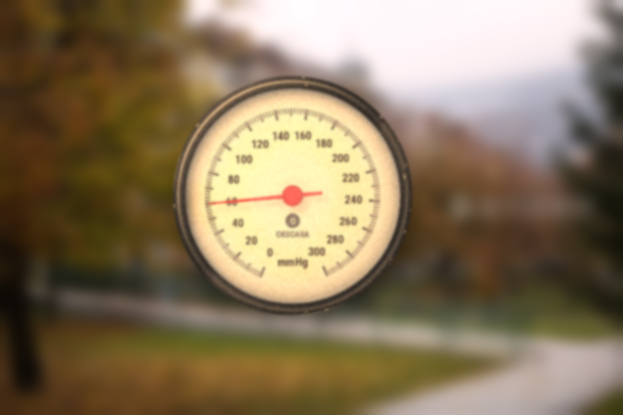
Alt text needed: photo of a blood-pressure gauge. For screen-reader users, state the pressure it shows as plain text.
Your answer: 60 mmHg
